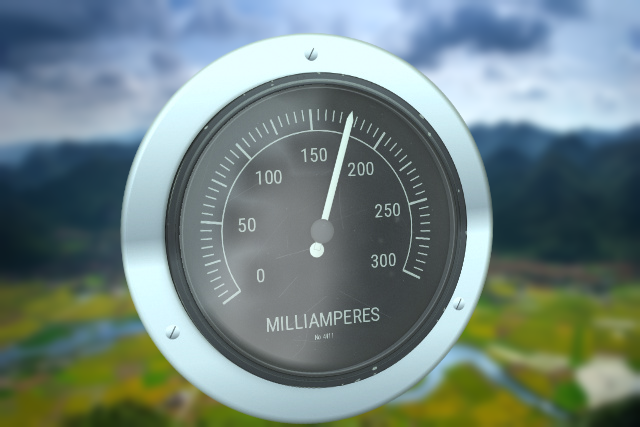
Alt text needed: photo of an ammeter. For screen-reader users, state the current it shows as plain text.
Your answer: 175 mA
